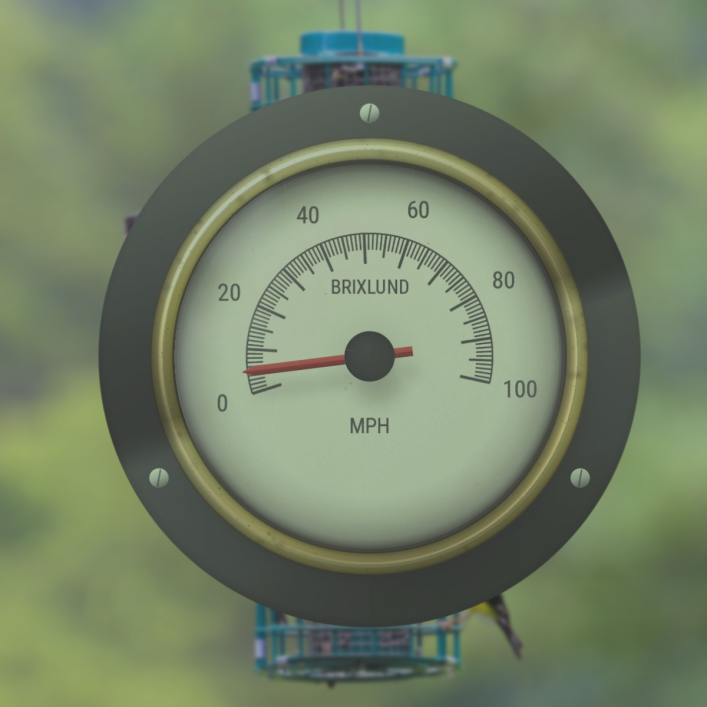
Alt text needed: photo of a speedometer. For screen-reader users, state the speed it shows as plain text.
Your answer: 5 mph
